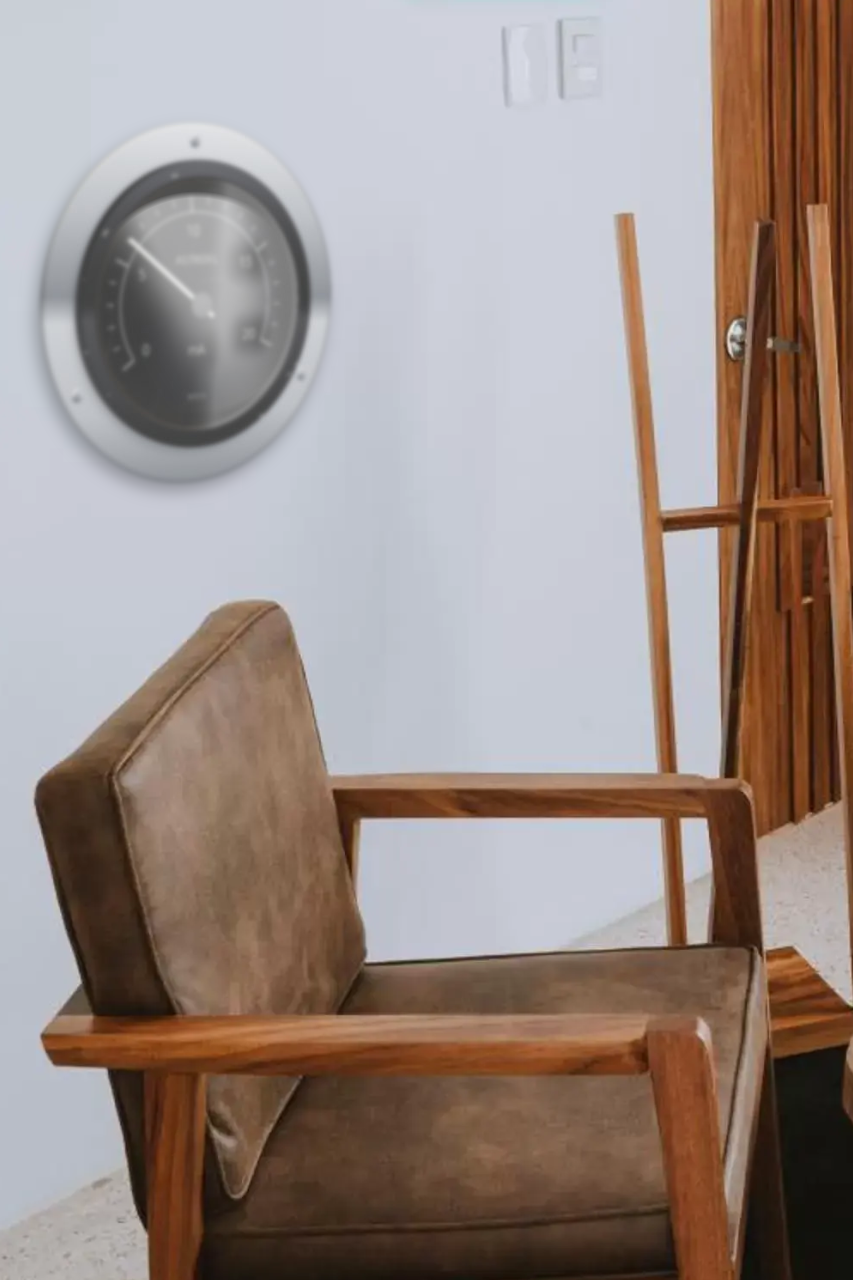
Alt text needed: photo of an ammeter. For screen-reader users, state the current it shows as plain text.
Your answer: 6 mA
